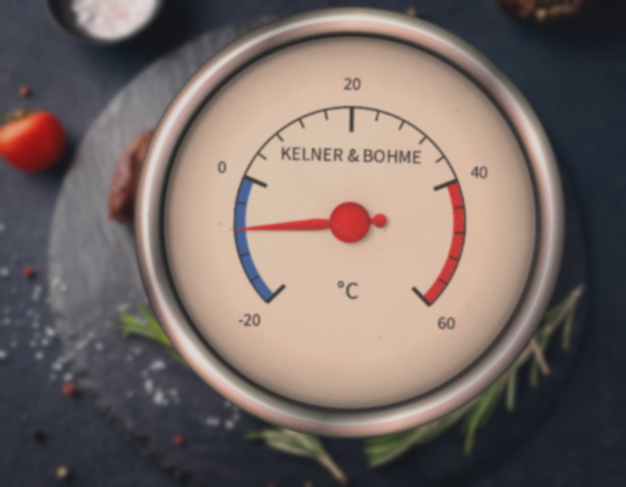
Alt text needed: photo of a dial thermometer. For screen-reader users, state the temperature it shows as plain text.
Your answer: -8 °C
